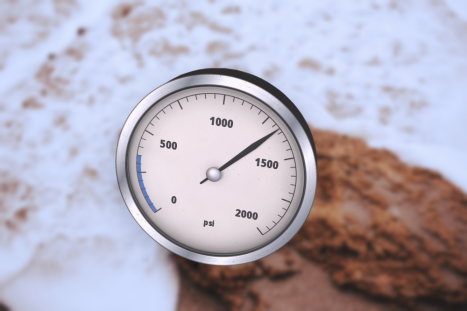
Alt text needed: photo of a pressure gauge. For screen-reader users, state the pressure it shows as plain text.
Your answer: 1325 psi
